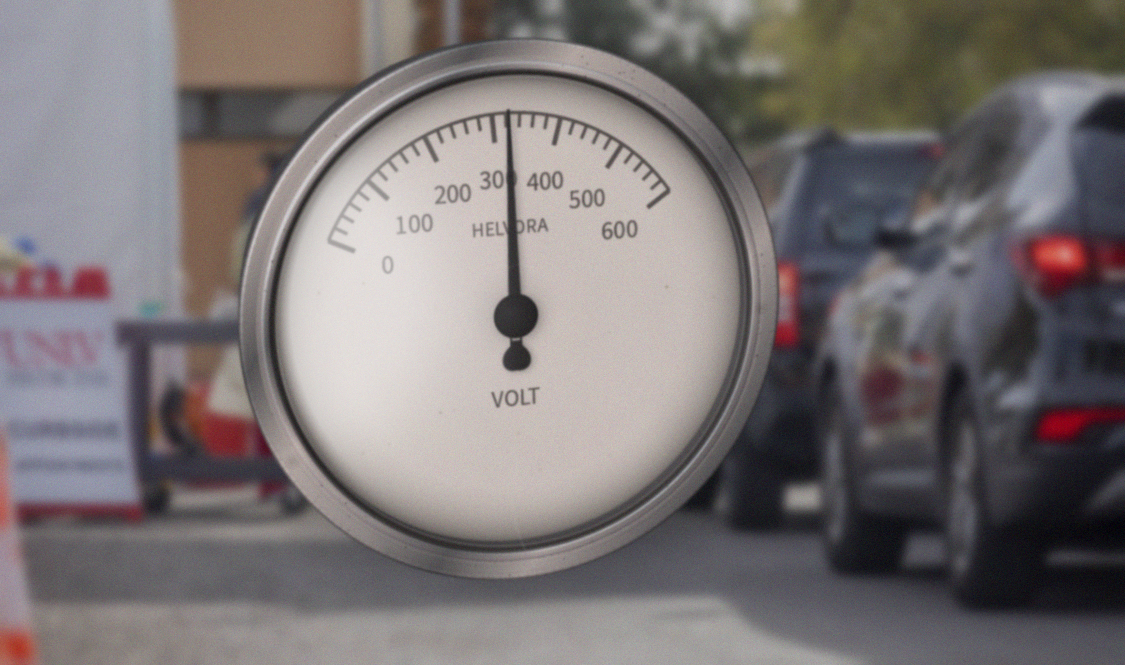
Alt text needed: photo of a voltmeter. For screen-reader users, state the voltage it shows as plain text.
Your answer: 320 V
